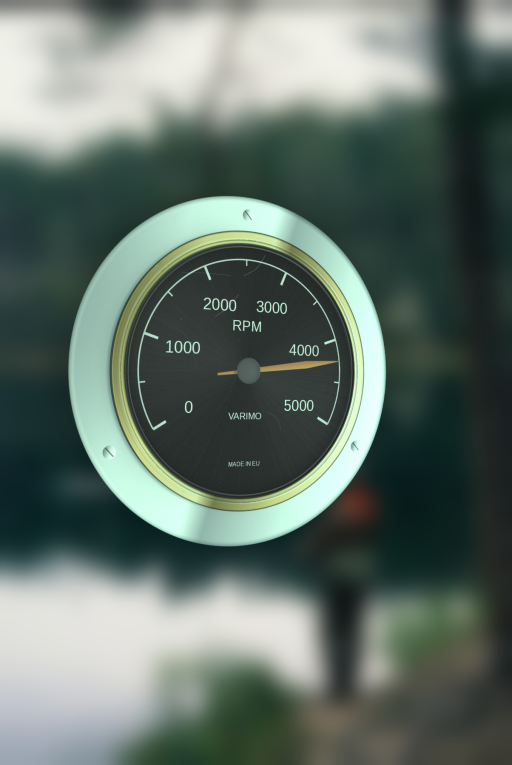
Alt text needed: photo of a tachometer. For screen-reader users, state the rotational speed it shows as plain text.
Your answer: 4250 rpm
